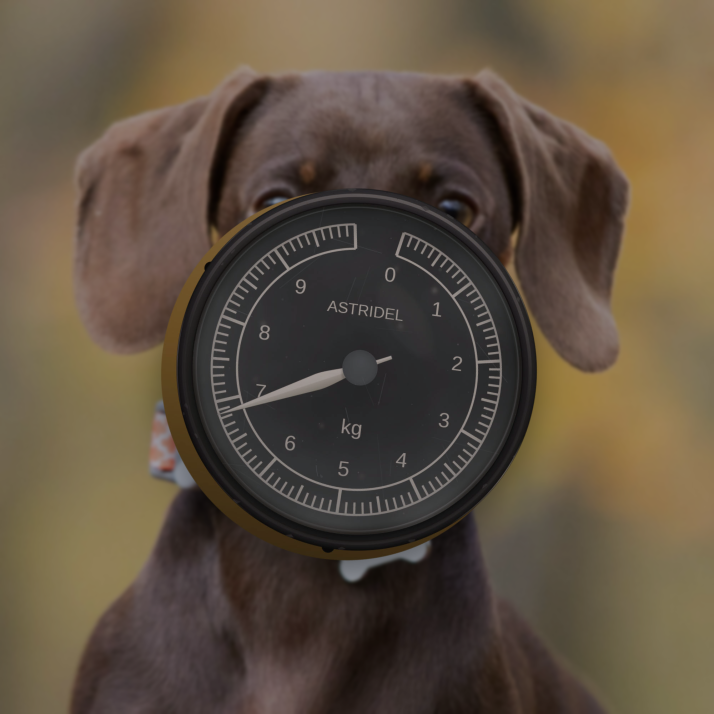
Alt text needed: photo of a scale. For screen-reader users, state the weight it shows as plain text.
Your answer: 6.85 kg
